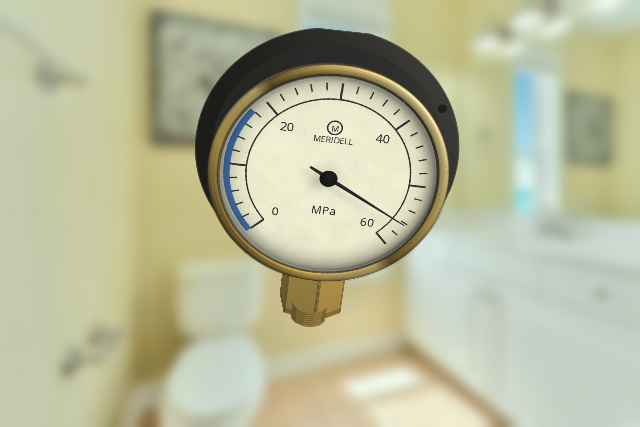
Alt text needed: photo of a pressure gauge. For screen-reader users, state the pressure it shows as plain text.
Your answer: 56 MPa
